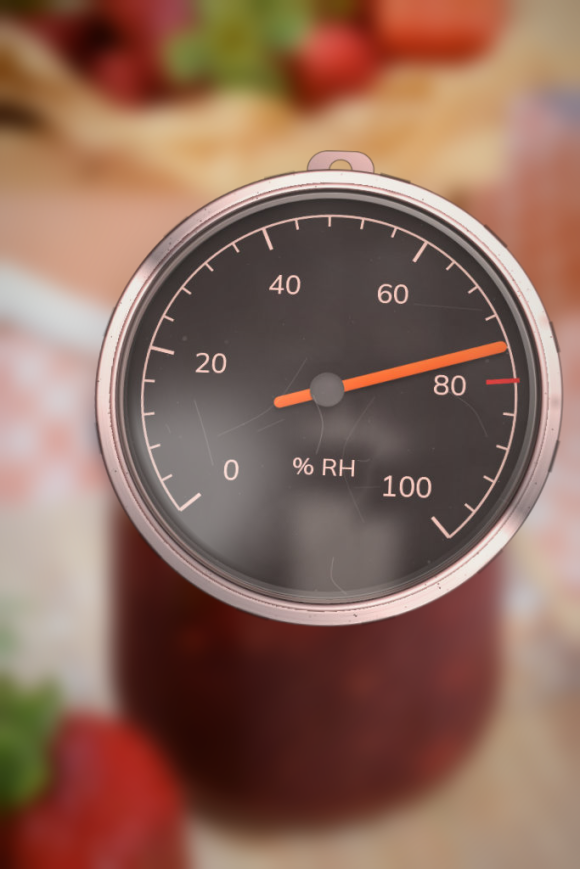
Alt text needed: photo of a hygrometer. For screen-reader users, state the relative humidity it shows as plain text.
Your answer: 76 %
